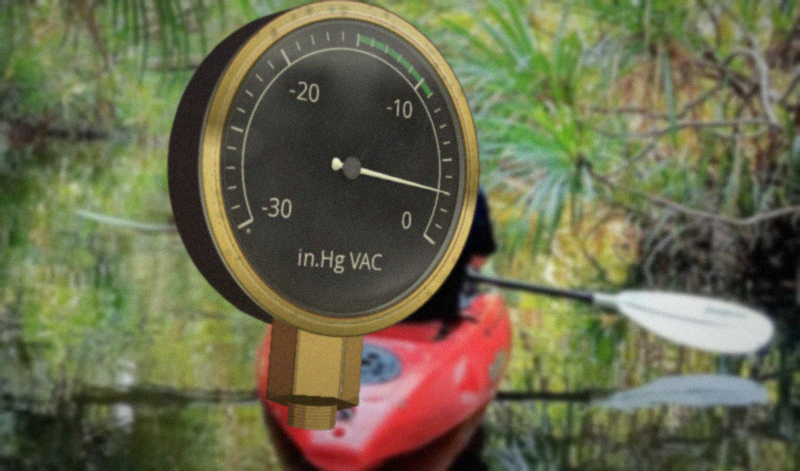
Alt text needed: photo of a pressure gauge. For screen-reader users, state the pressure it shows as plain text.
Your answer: -3 inHg
